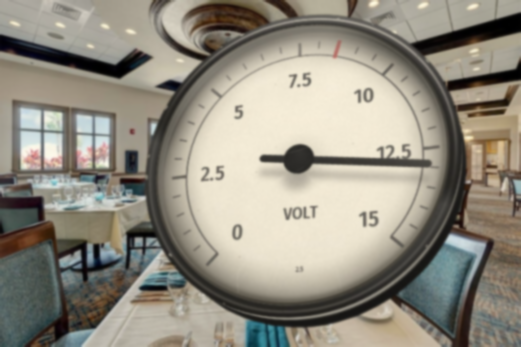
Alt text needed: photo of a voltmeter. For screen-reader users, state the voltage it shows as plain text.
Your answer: 13 V
